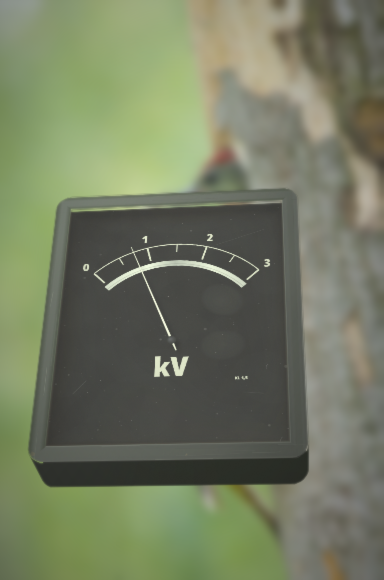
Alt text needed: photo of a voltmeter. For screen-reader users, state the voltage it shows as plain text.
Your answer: 0.75 kV
